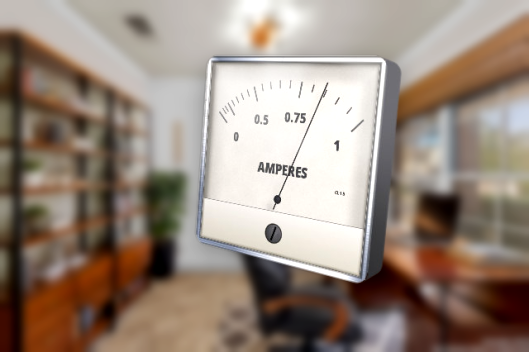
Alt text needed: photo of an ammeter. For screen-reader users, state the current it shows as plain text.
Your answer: 0.85 A
